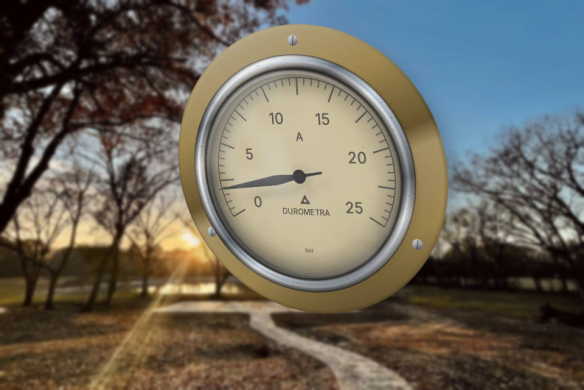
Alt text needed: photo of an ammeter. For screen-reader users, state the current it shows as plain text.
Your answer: 2 A
